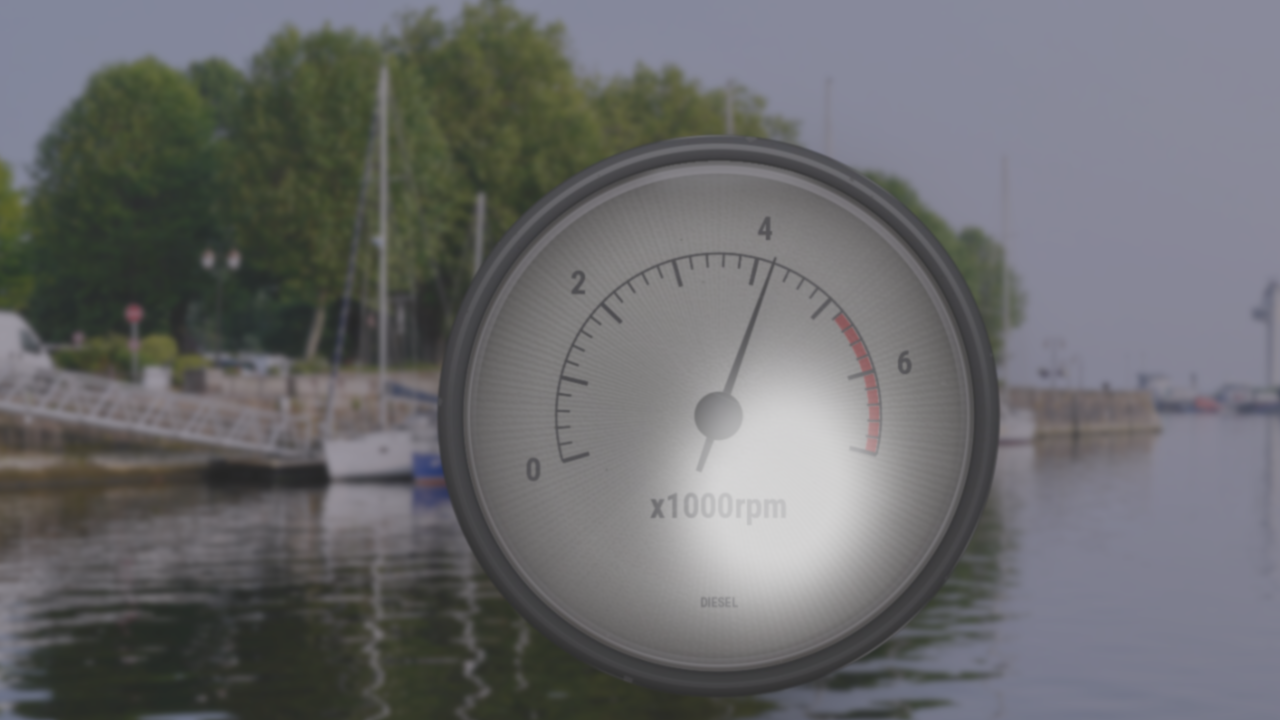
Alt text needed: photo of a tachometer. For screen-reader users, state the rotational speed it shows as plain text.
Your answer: 4200 rpm
